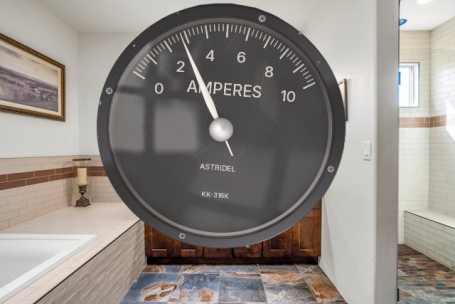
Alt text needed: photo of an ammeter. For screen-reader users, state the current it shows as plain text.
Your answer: 2.8 A
